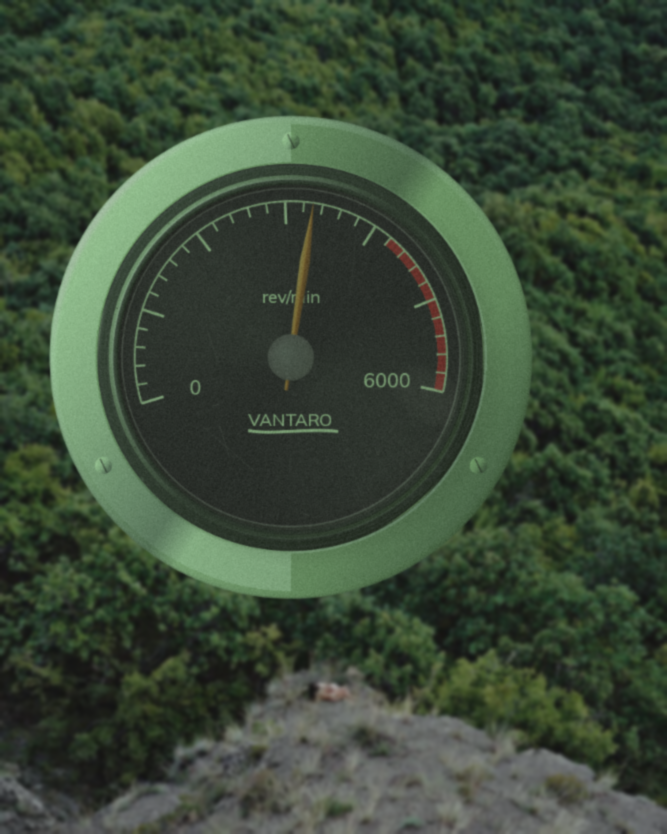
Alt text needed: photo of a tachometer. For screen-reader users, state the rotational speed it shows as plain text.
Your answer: 3300 rpm
